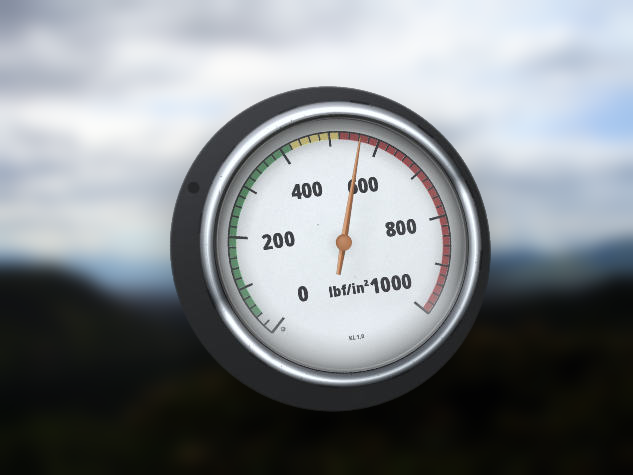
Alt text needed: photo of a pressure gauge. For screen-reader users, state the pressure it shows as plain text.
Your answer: 560 psi
